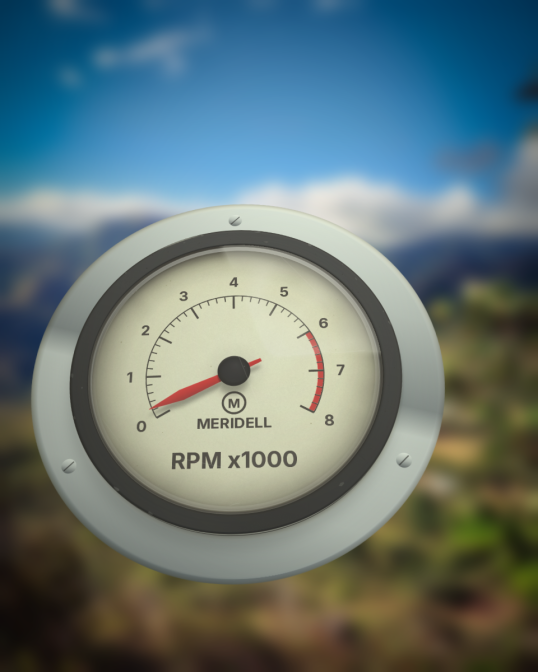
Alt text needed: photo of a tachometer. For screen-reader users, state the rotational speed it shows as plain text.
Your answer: 200 rpm
